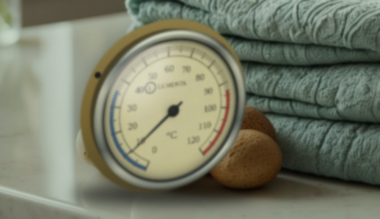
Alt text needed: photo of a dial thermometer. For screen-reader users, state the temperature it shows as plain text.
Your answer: 10 °C
